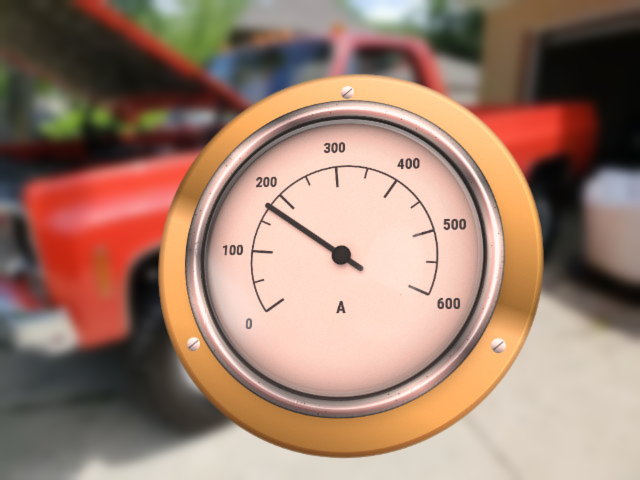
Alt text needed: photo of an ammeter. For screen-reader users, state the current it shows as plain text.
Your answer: 175 A
